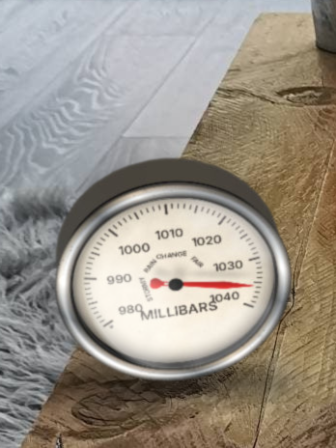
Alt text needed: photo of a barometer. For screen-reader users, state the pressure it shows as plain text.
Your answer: 1035 mbar
